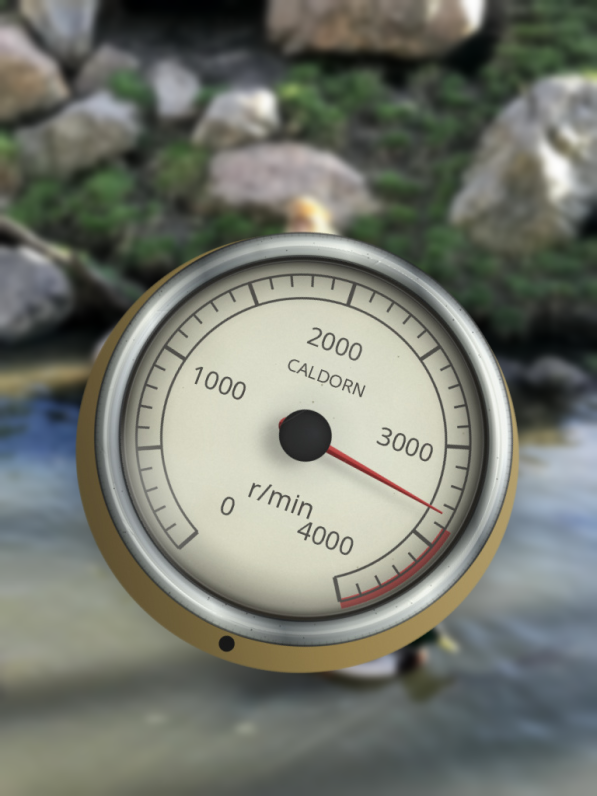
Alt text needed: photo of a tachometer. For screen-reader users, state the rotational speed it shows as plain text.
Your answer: 3350 rpm
